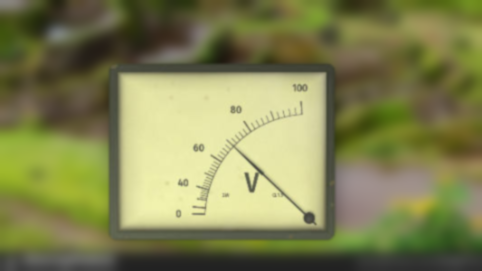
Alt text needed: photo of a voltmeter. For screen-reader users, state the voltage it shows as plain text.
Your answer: 70 V
